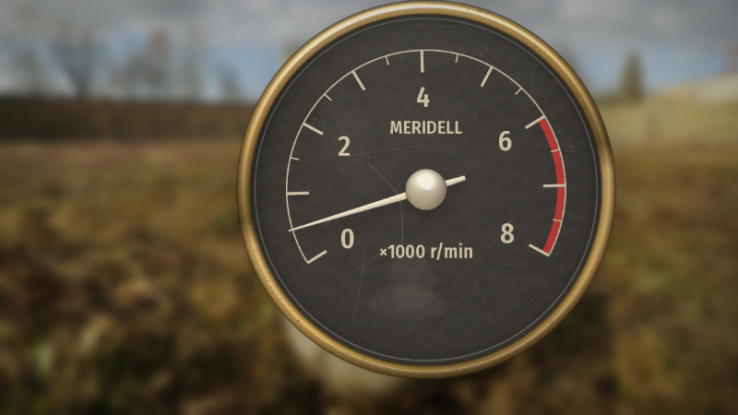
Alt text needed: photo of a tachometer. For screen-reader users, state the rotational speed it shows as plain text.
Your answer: 500 rpm
